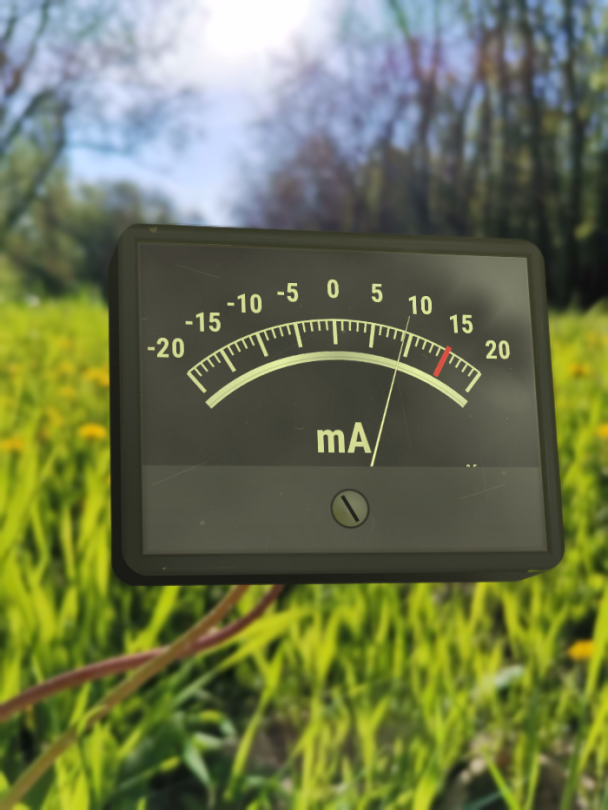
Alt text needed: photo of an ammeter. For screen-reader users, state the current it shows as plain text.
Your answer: 9 mA
